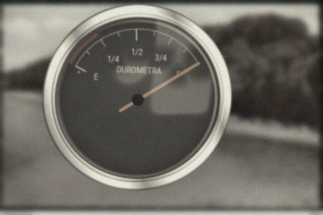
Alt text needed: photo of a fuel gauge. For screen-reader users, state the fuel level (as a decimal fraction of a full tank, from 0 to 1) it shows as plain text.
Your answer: 1
